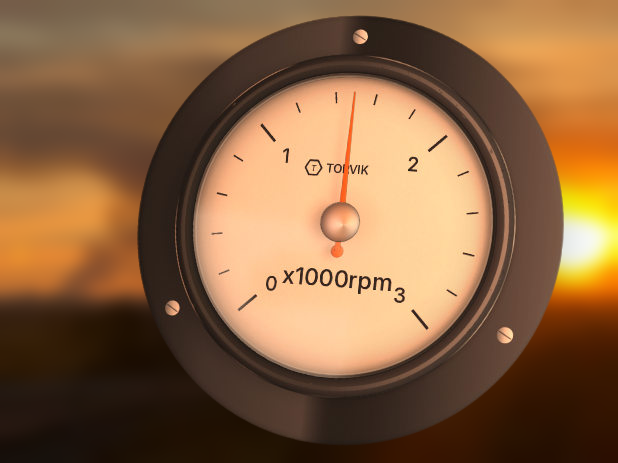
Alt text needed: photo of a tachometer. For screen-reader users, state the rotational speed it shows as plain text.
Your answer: 1500 rpm
